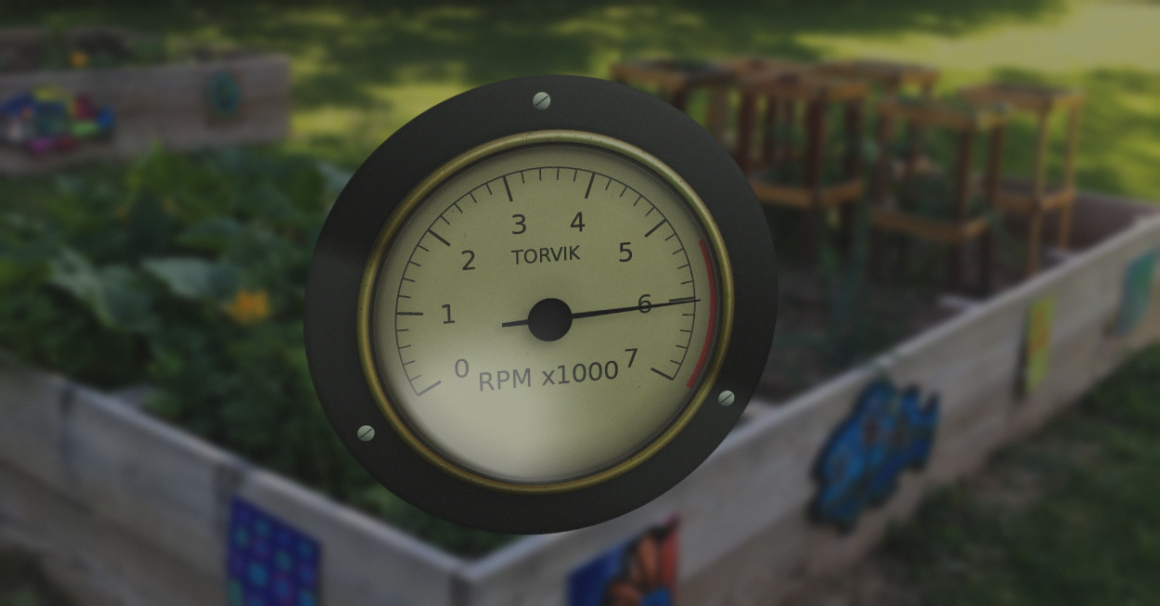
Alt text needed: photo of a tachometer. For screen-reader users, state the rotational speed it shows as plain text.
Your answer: 6000 rpm
